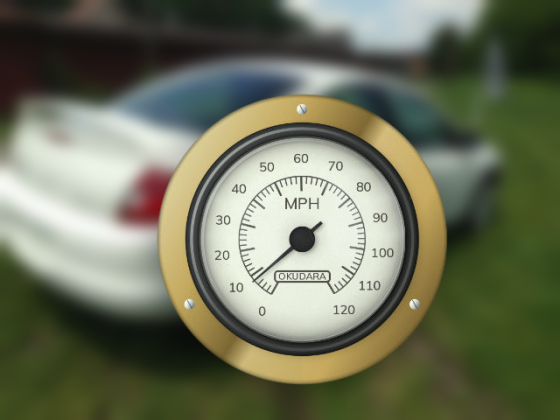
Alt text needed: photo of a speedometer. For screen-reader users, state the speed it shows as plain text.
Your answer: 8 mph
